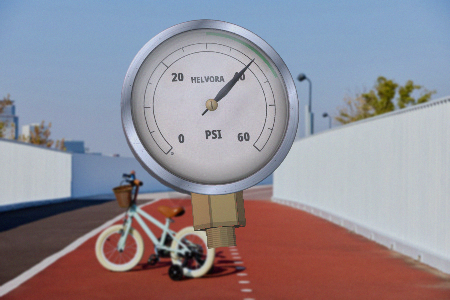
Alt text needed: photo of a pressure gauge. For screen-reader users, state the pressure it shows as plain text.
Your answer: 40 psi
